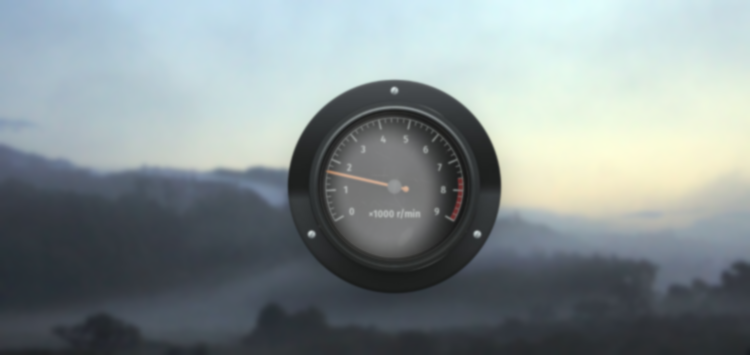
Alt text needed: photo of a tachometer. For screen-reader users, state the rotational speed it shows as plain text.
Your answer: 1600 rpm
